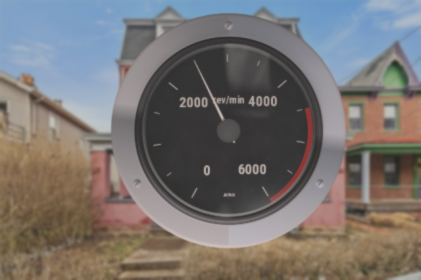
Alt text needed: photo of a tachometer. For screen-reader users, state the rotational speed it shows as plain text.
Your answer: 2500 rpm
